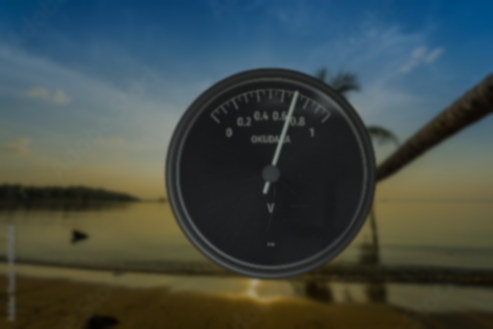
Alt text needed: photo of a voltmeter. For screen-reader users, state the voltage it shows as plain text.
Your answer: 0.7 V
